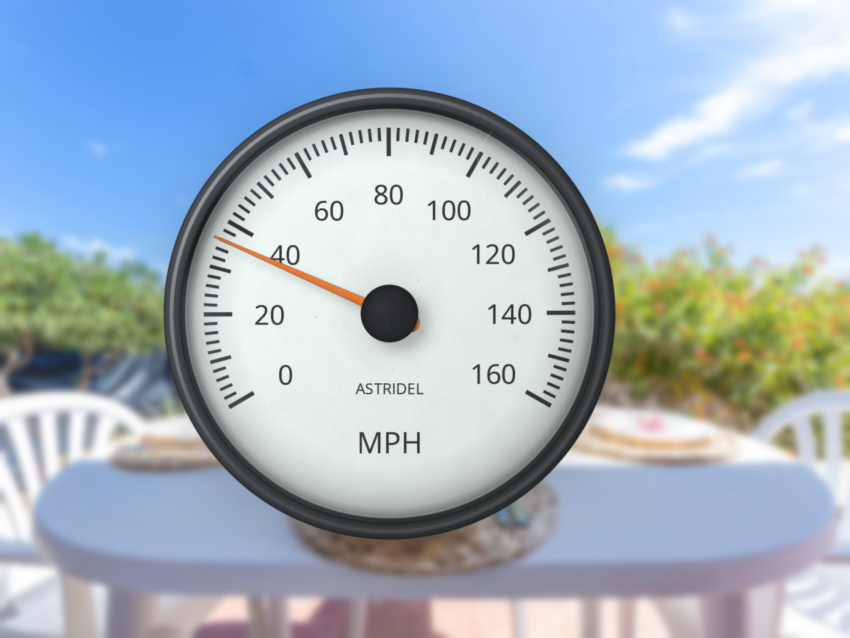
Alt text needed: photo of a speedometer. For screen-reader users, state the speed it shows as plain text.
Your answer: 36 mph
